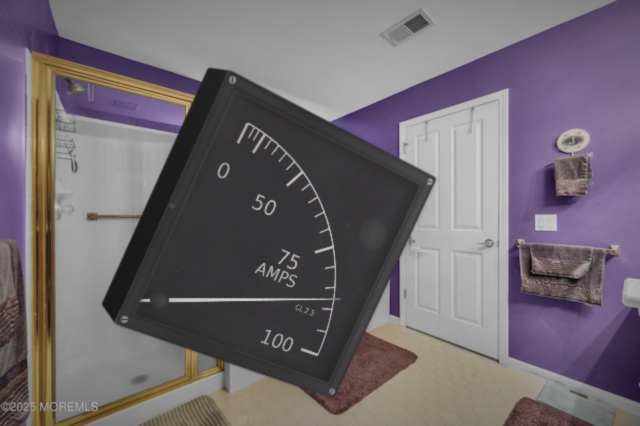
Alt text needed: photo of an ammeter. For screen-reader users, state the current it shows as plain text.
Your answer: 87.5 A
